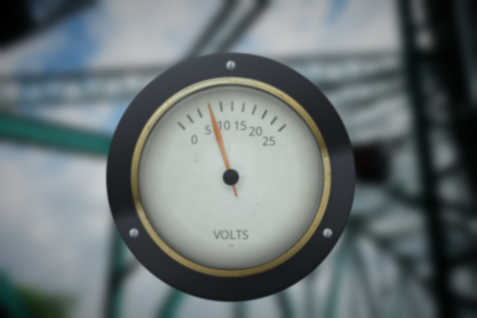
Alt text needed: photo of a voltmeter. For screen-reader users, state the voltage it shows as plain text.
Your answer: 7.5 V
